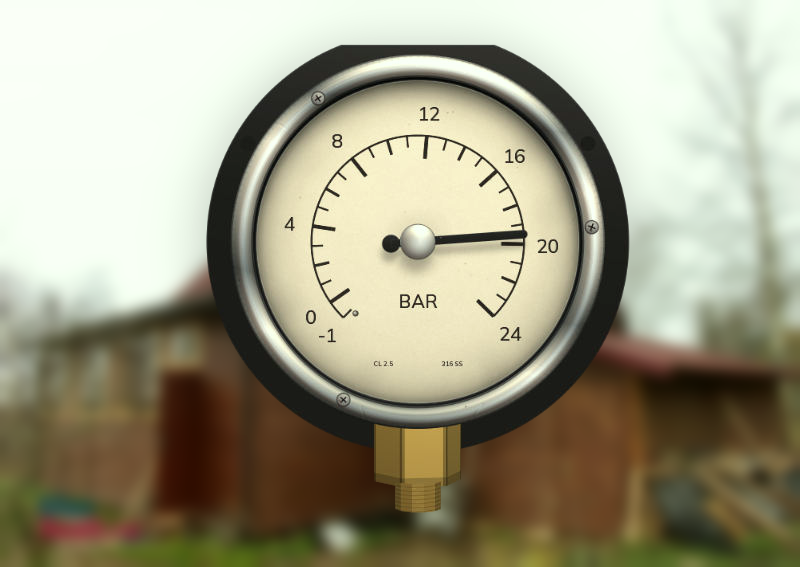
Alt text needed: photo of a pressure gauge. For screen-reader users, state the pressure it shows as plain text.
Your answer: 19.5 bar
